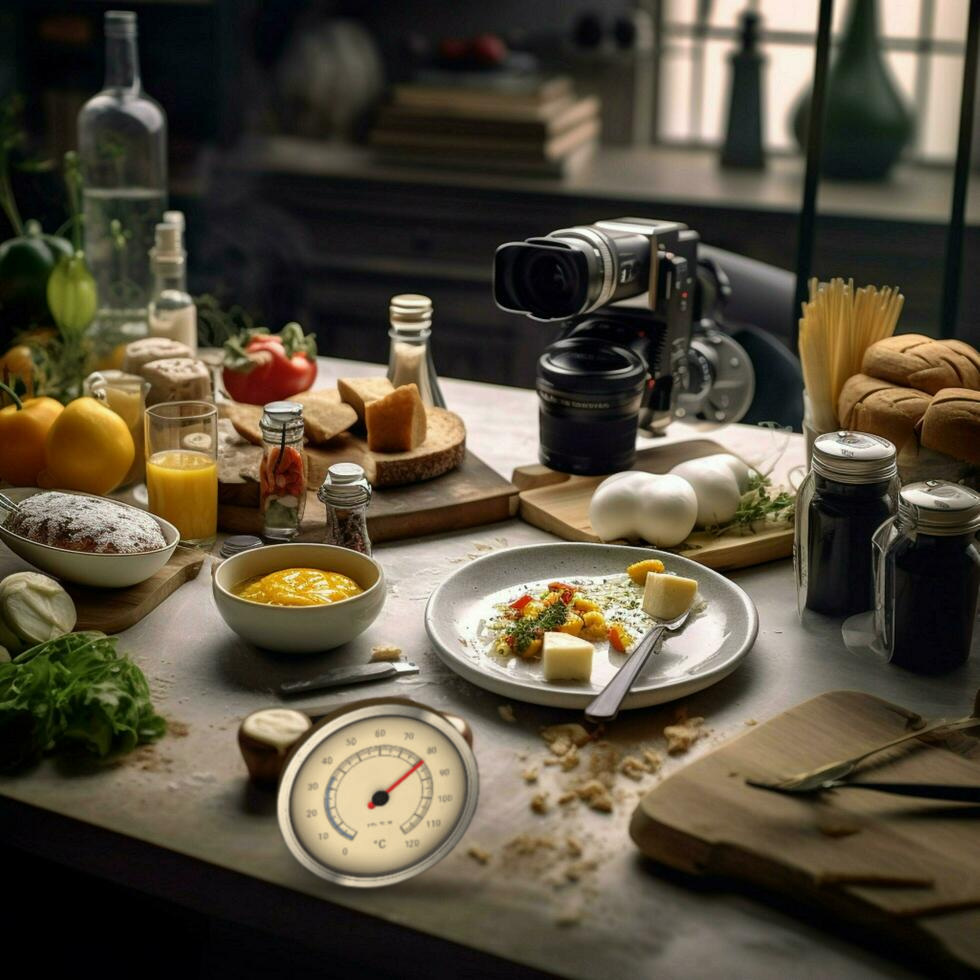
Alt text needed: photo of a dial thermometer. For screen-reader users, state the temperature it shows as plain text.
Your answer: 80 °C
